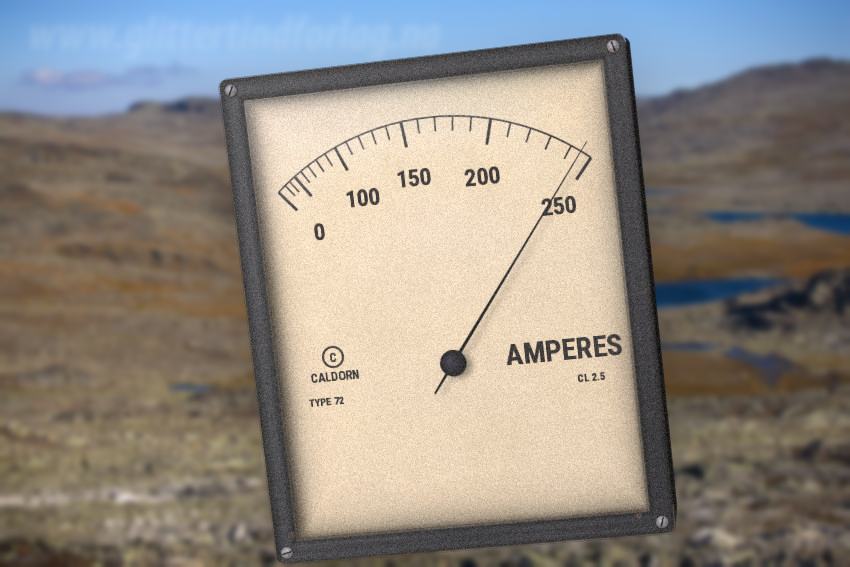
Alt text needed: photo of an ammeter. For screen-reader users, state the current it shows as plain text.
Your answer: 245 A
